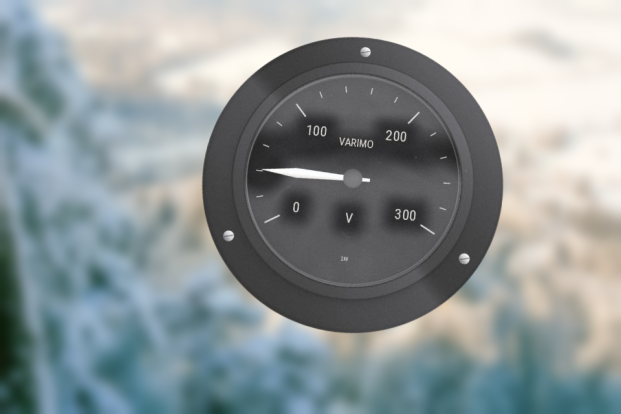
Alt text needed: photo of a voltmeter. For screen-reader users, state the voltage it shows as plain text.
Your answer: 40 V
